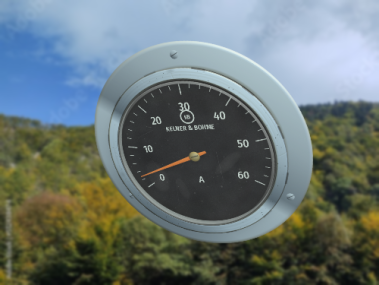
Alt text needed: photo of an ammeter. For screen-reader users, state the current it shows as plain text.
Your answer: 3 A
